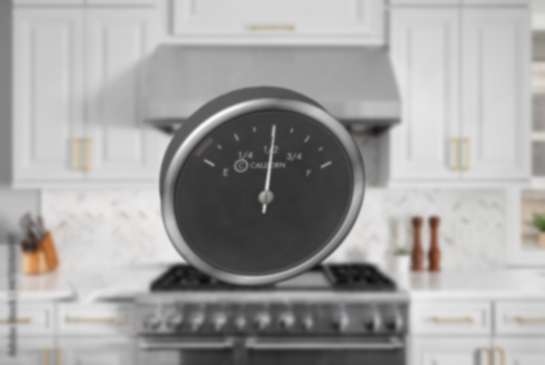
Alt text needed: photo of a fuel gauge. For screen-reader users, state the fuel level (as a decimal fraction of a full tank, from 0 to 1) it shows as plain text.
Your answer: 0.5
